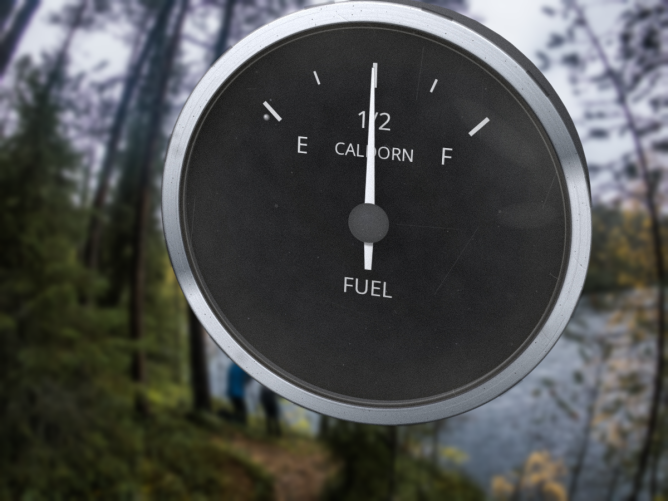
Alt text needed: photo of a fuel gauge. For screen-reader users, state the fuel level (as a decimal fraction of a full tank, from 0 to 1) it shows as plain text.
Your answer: 0.5
